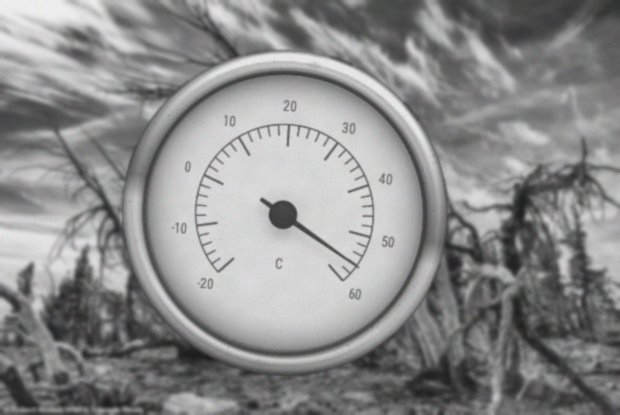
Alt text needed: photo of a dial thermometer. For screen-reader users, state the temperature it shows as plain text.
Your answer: 56 °C
